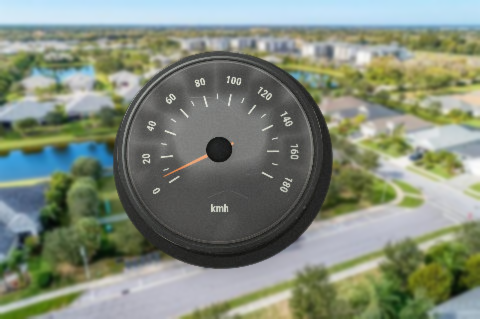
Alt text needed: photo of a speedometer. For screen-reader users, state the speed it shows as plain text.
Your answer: 5 km/h
